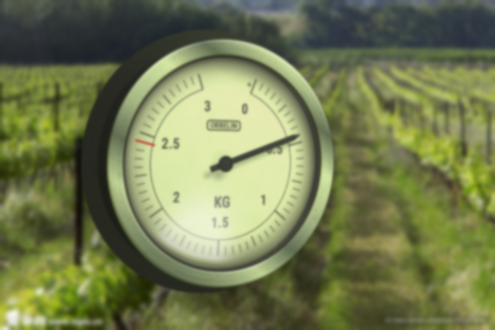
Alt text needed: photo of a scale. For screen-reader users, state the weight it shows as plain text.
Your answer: 0.45 kg
